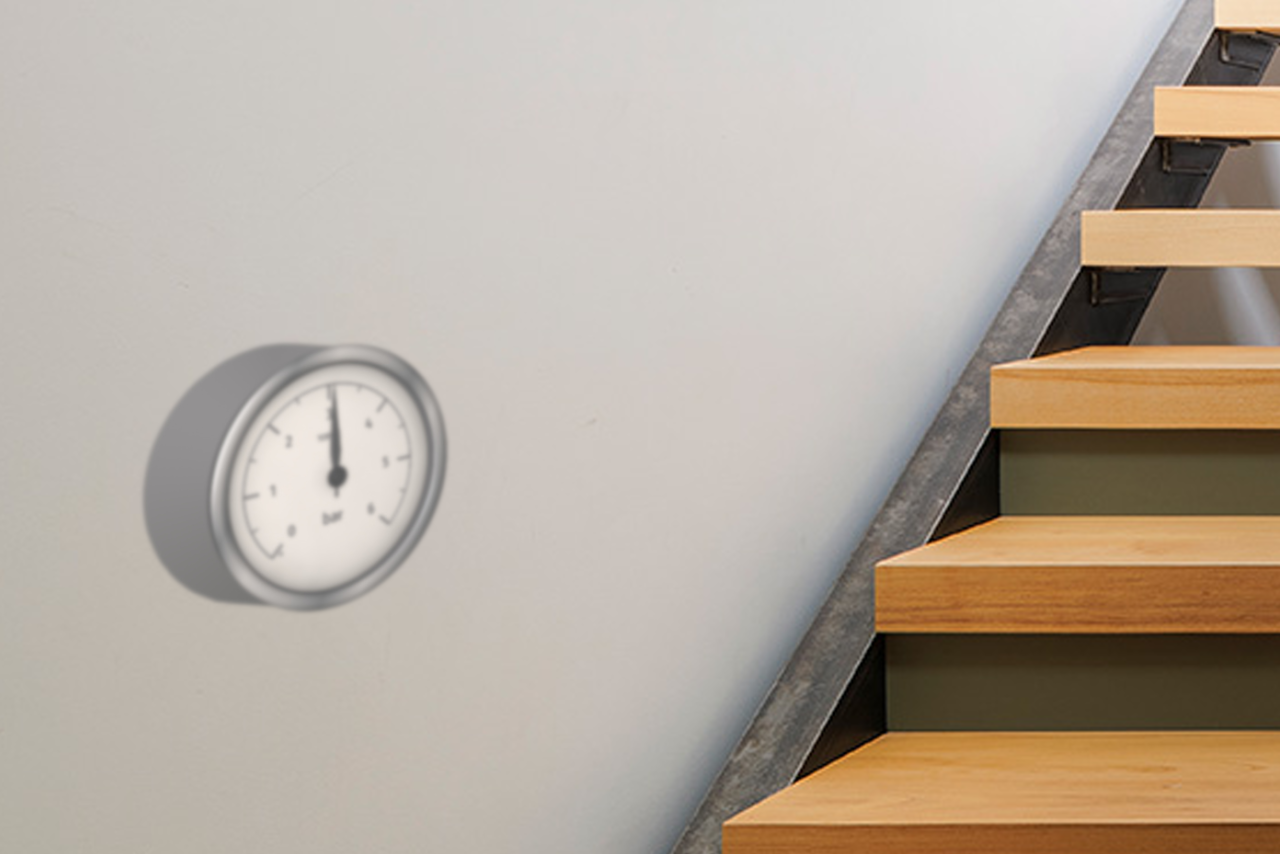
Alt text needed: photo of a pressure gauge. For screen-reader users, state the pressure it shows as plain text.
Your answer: 3 bar
